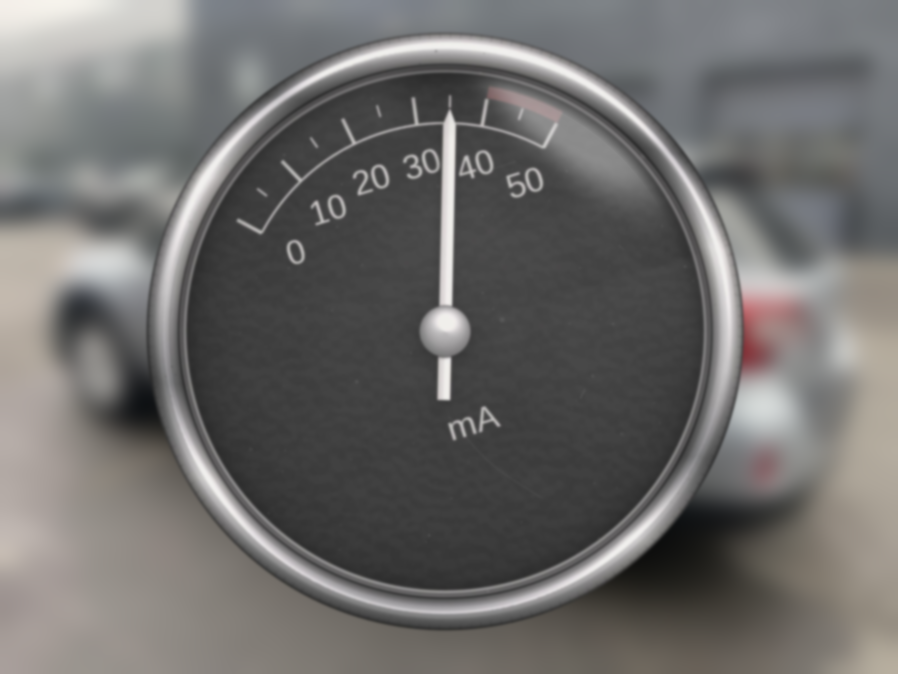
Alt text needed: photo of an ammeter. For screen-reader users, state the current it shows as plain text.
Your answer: 35 mA
